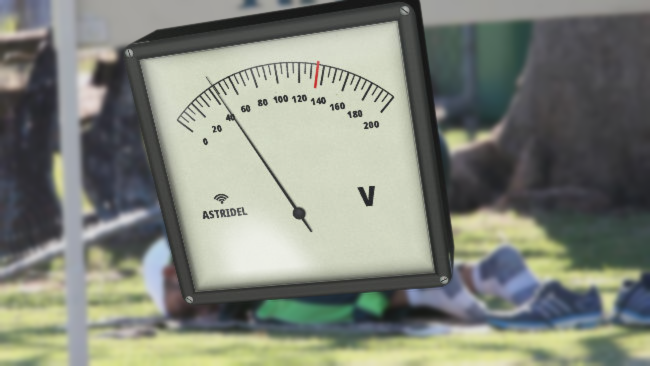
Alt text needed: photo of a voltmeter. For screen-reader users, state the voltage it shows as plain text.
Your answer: 45 V
